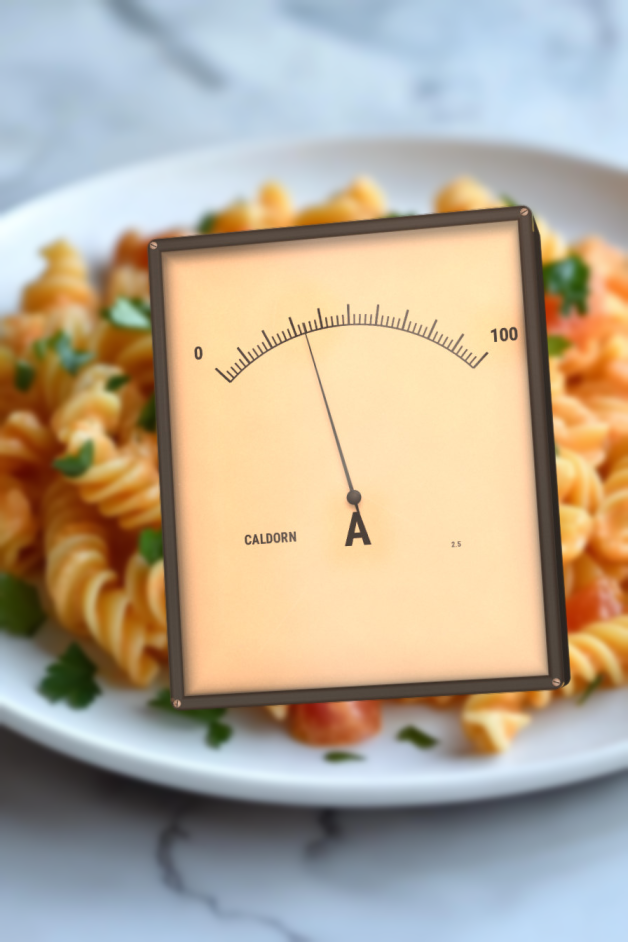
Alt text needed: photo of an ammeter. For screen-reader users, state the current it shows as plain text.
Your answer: 34 A
